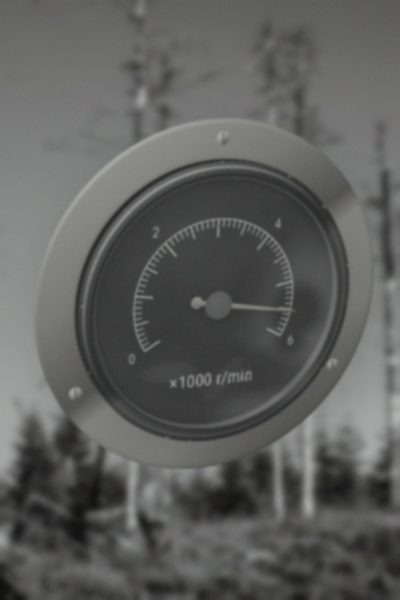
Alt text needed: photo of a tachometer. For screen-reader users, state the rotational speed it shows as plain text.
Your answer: 5500 rpm
